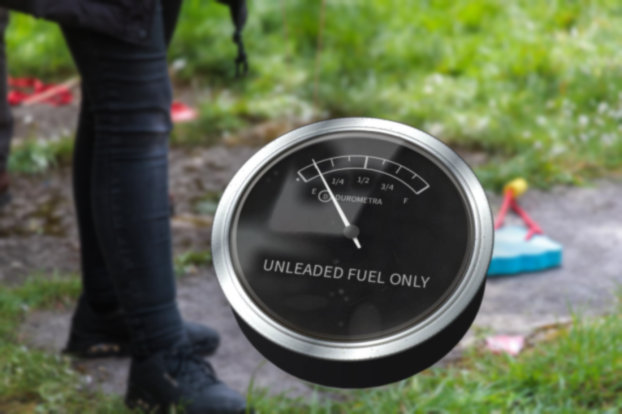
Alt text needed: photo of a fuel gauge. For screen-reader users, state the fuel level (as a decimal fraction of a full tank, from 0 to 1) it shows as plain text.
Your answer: 0.125
